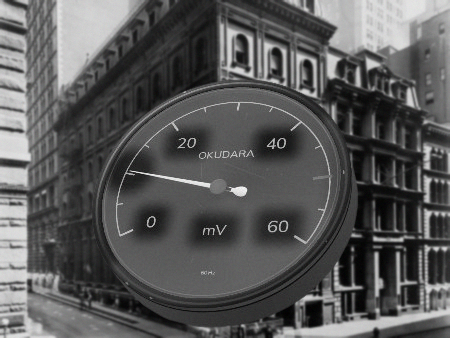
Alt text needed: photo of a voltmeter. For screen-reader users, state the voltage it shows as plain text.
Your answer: 10 mV
